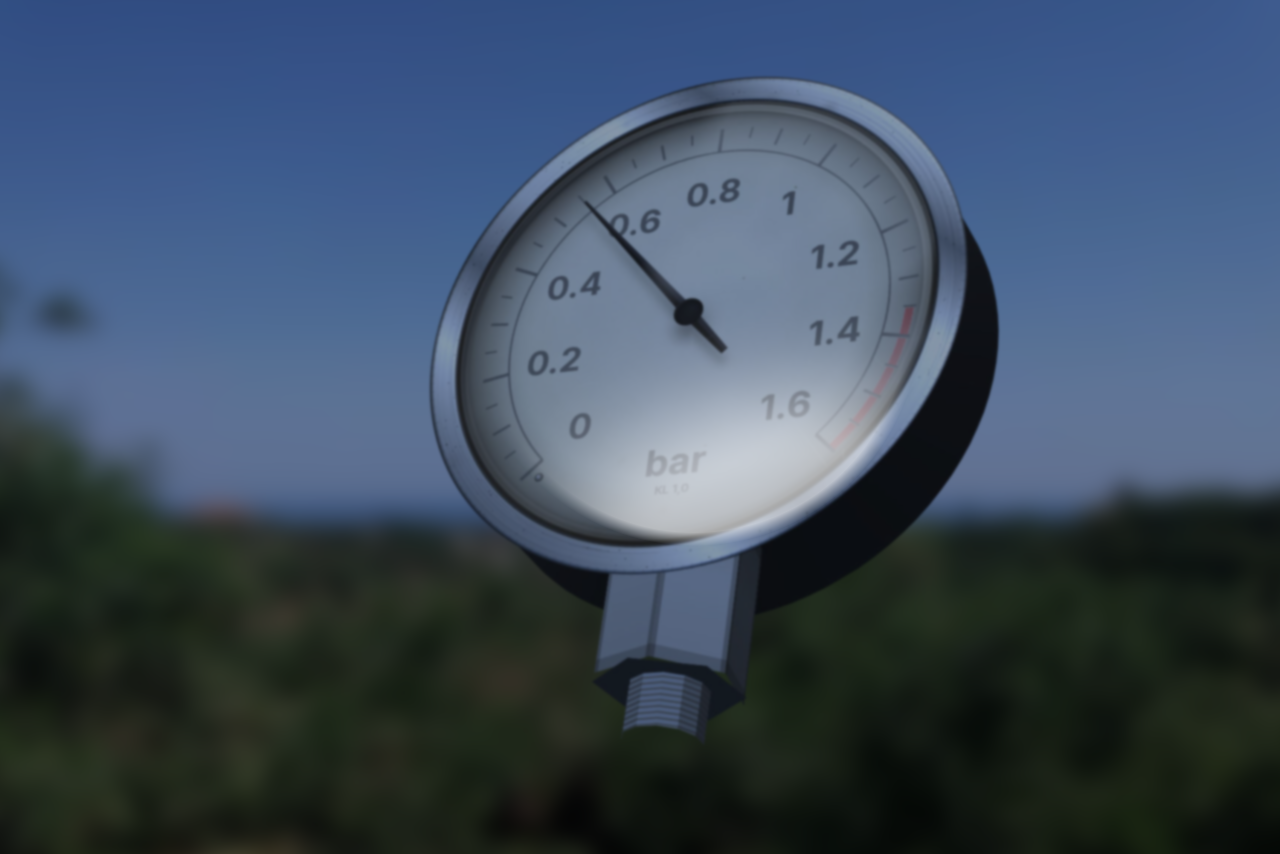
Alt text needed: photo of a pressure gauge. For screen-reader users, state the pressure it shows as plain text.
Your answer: 0.55 bar
